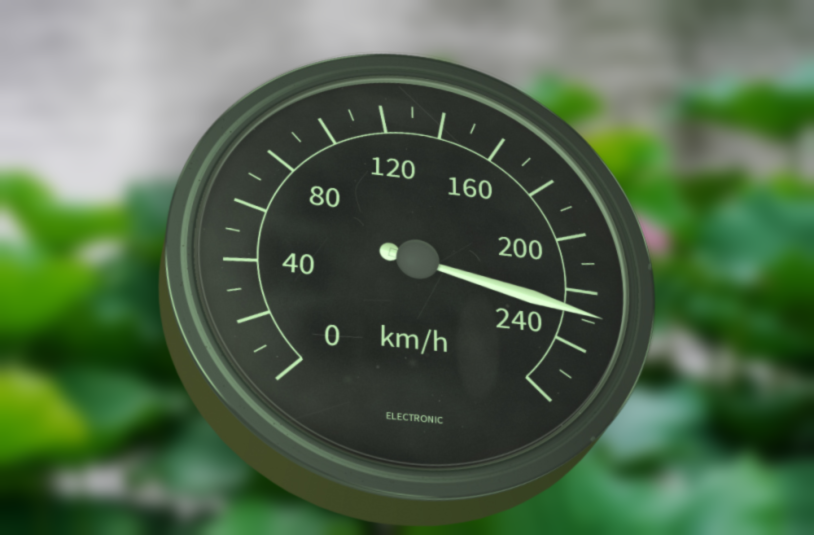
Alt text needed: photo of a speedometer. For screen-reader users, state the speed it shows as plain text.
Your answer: 230 km/h
